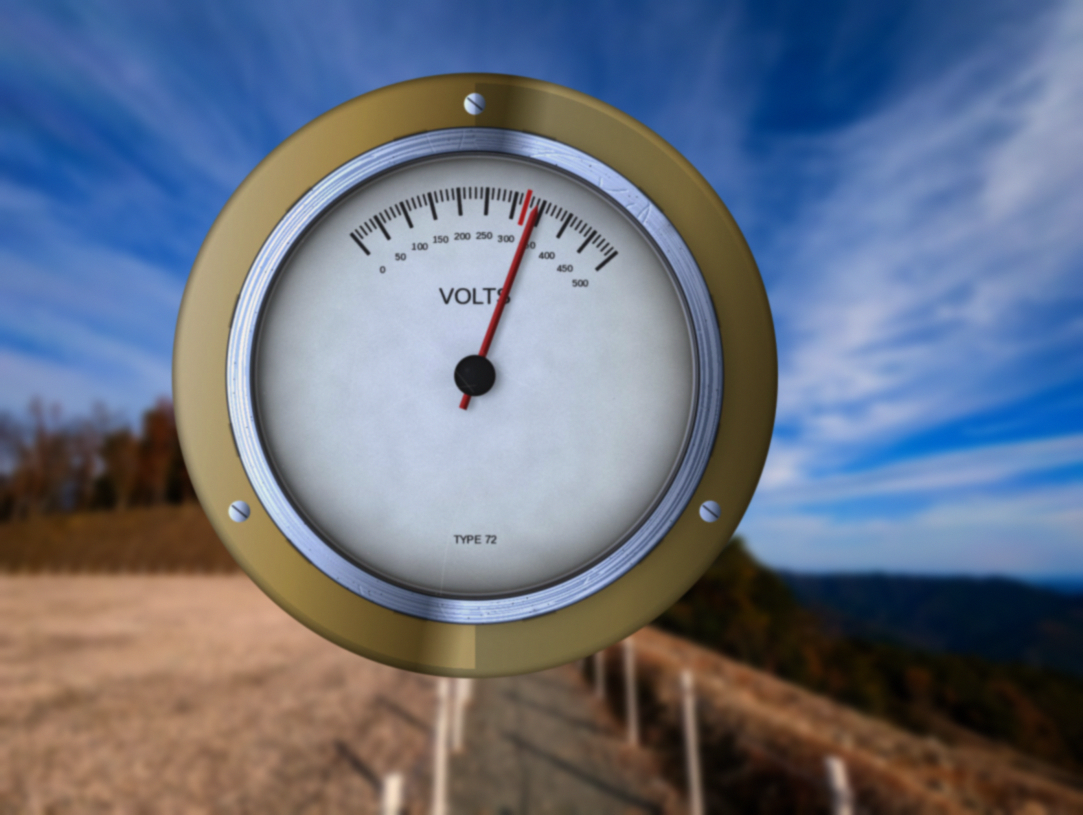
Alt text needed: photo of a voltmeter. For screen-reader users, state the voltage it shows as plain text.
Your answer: 340 V
